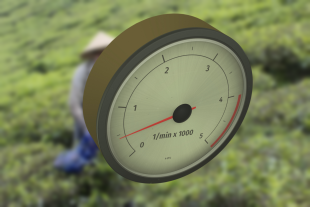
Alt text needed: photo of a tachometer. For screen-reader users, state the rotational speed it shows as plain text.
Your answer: 500 rpm
